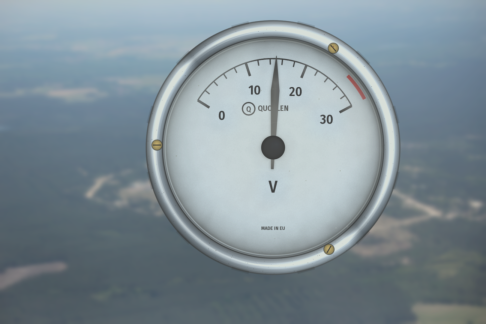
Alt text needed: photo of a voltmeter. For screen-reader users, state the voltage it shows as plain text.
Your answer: 15 V
